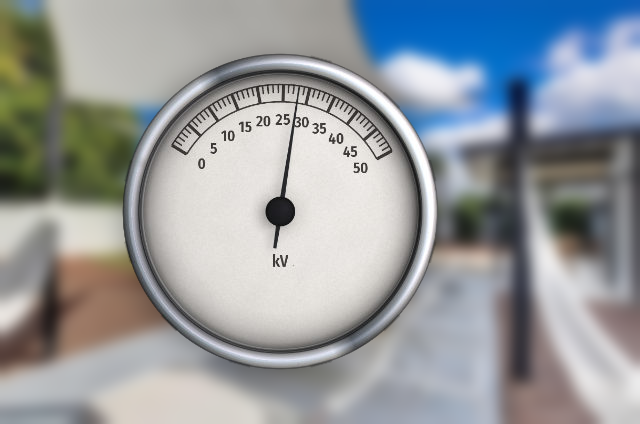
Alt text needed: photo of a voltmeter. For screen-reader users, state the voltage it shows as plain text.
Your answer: 28 kV
